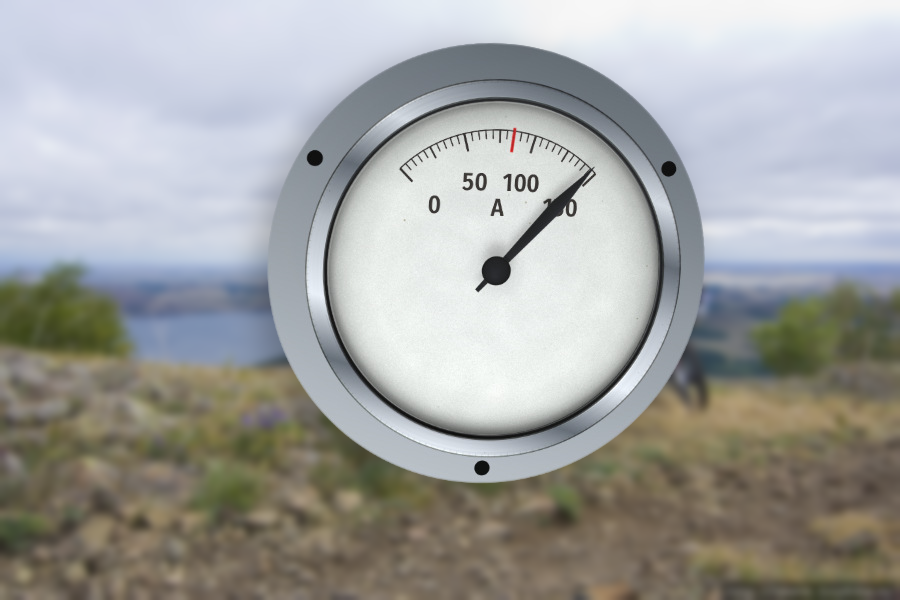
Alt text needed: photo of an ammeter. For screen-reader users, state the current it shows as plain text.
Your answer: 145 A
